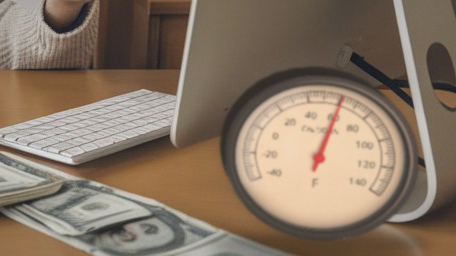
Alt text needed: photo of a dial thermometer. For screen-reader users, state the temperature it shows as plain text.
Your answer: 60 °F
